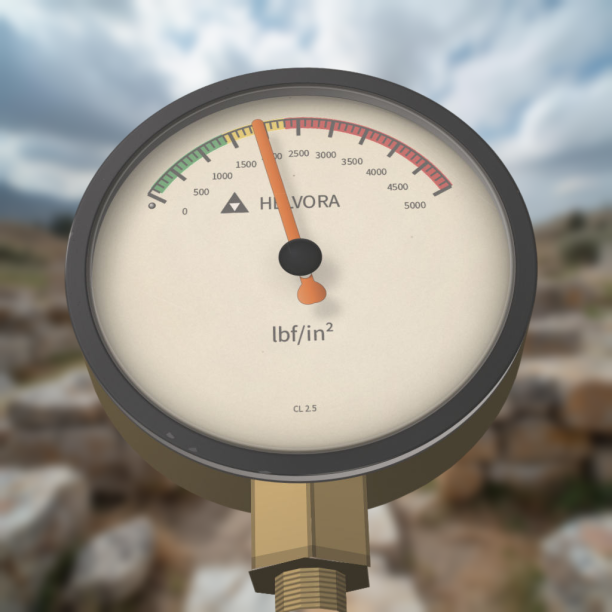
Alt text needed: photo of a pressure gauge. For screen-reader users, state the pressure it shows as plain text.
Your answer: 1900 psi
